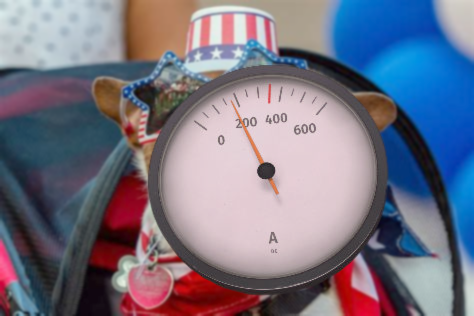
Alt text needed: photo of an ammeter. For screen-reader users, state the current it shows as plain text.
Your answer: 175 A
